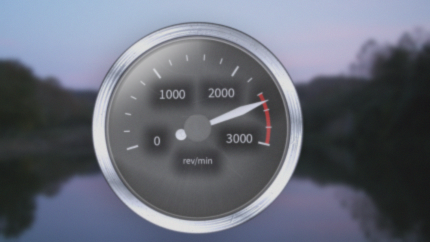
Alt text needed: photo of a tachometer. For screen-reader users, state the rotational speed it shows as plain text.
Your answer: 2500 rpm
